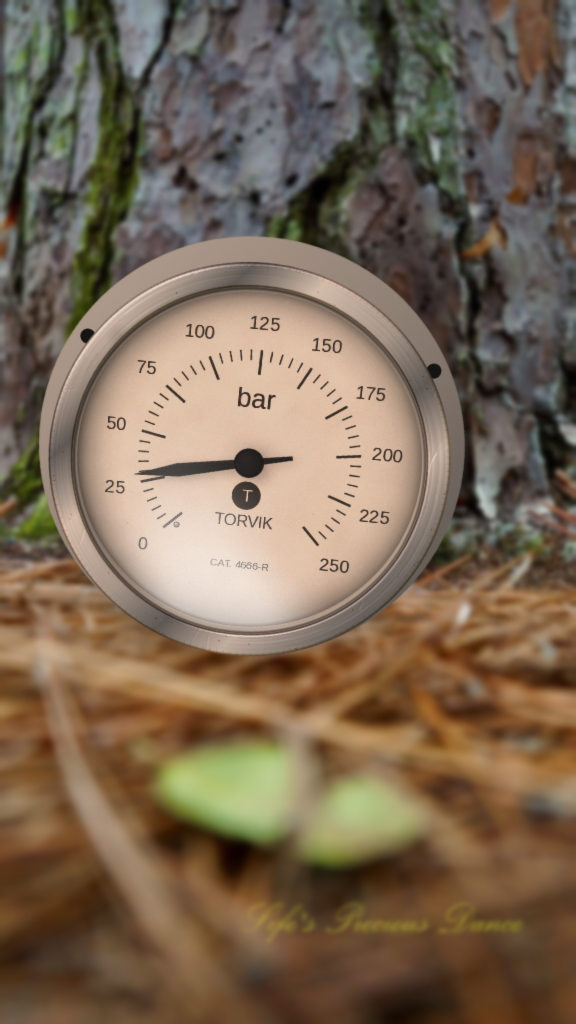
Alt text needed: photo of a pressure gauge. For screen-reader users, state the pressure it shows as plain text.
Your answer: 30 bar
